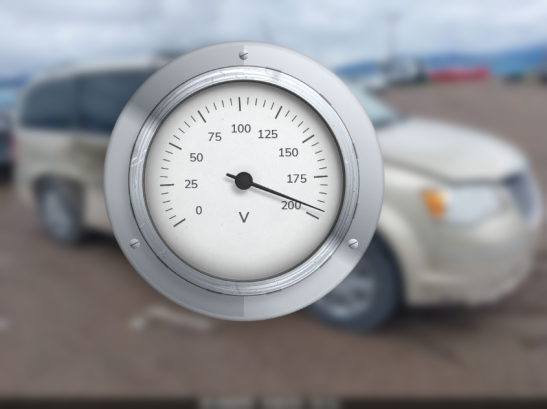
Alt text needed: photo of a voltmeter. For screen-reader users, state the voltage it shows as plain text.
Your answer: 195 V
